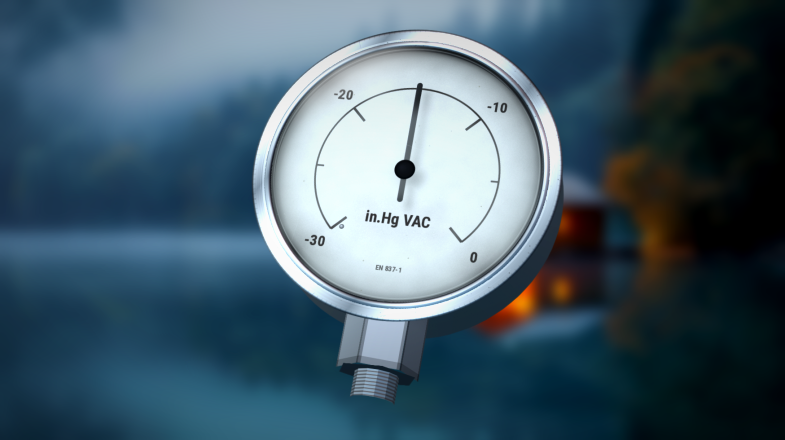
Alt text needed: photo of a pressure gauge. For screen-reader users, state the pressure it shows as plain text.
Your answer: -15 inHg
